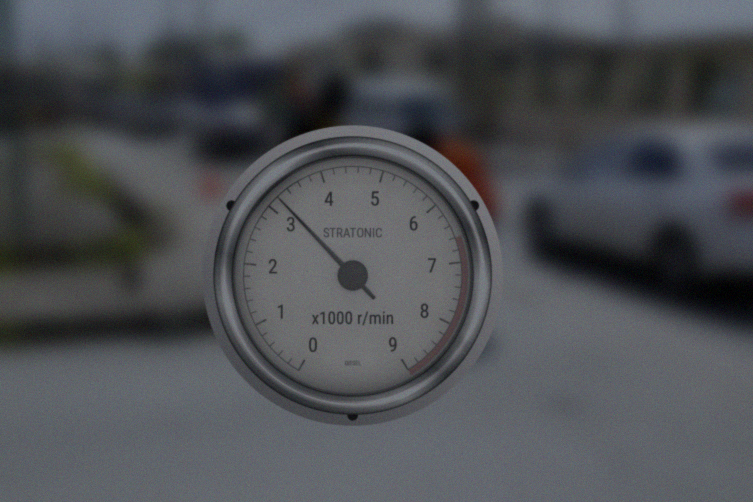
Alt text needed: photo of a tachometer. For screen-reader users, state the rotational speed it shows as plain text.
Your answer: 3200 rpm
